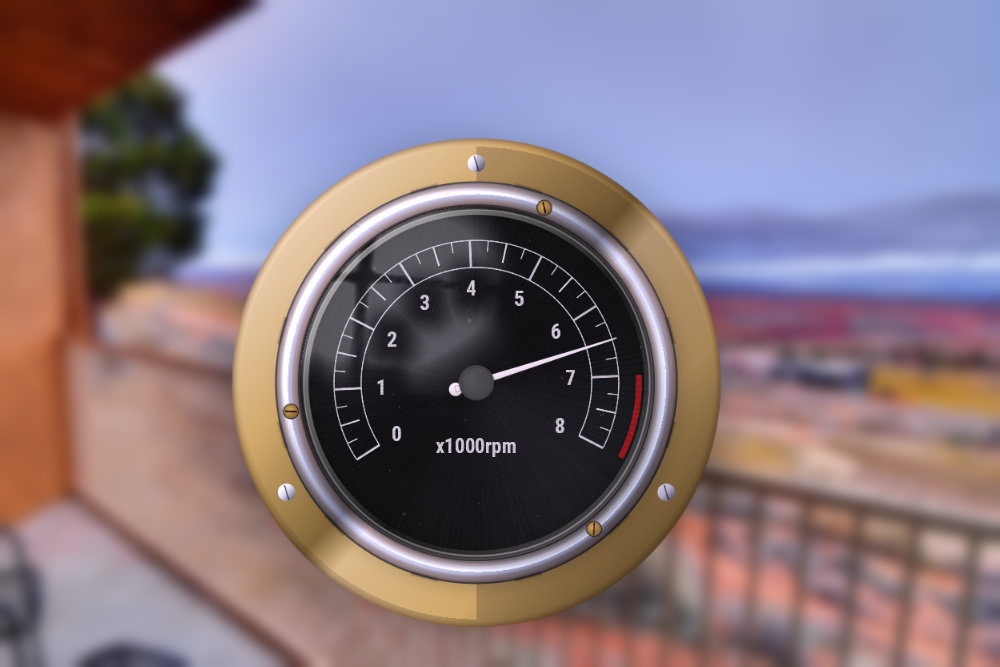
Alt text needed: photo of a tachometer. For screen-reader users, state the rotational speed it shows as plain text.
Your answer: 6500 rpm
